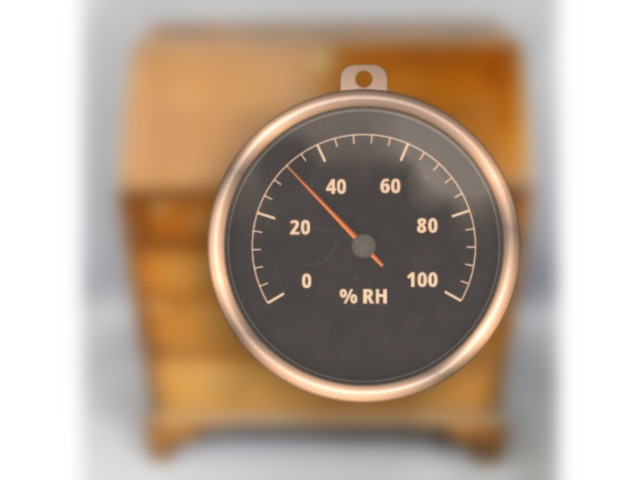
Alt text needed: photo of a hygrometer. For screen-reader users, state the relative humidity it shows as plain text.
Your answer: 32 %
